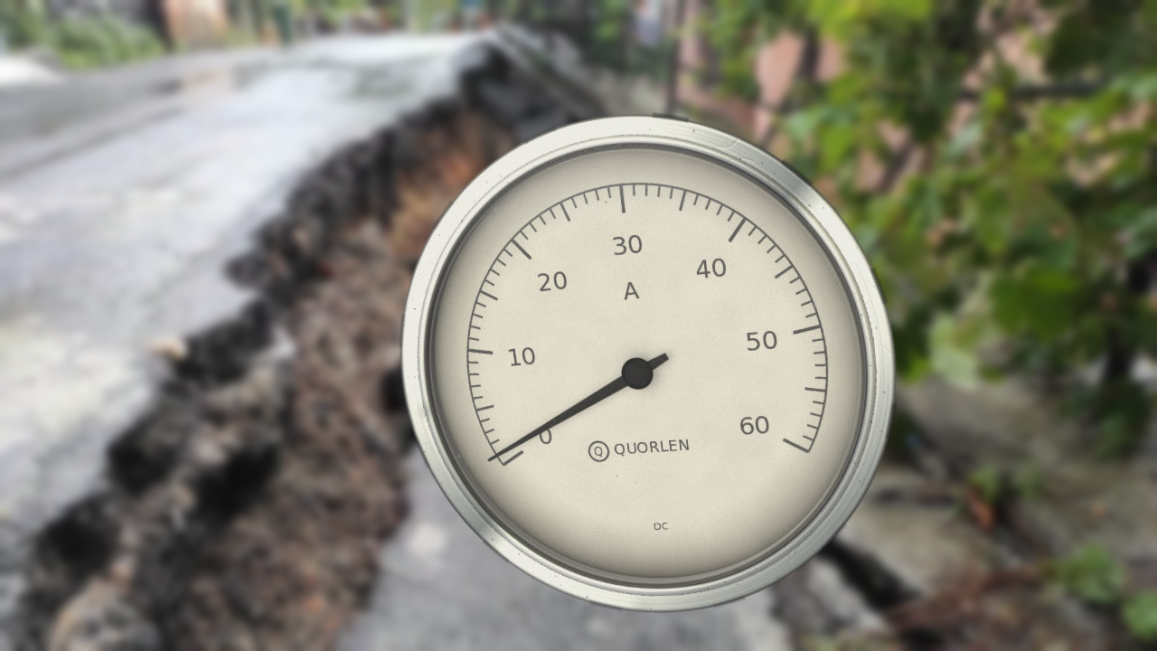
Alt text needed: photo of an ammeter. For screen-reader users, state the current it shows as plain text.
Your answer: 1 A
